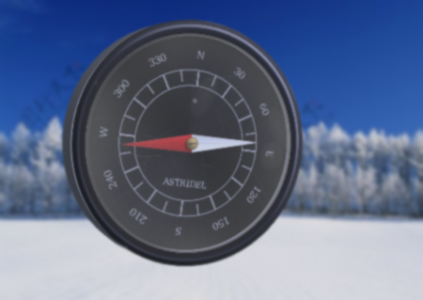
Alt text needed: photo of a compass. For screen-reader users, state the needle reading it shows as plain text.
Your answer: 262.5 °
